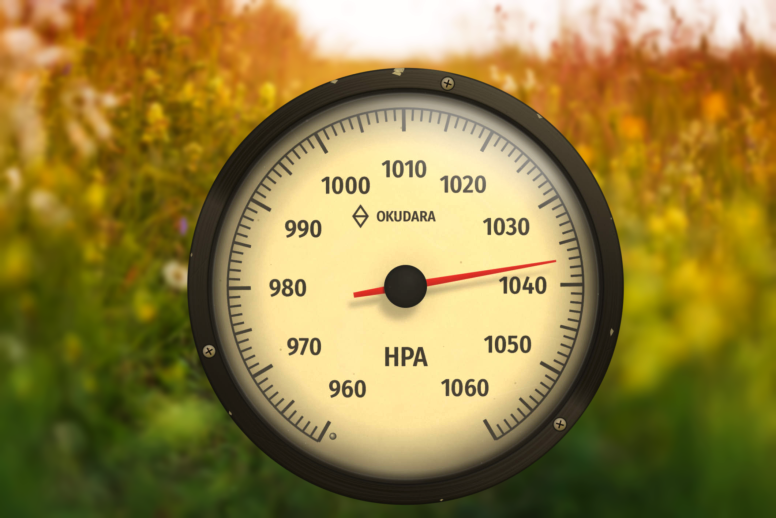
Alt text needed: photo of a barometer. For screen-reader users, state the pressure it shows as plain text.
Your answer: 1037 hPa
